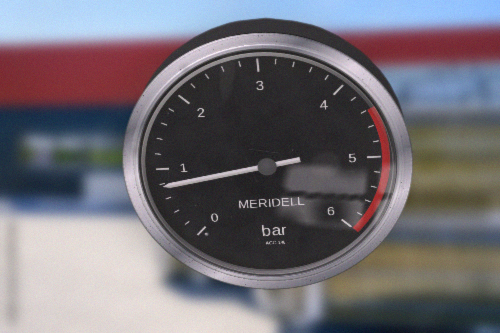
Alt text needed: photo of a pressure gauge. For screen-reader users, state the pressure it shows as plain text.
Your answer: 0.8 bar
